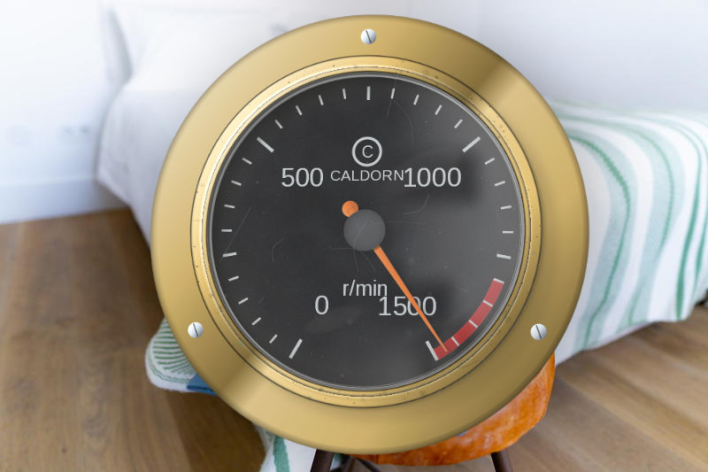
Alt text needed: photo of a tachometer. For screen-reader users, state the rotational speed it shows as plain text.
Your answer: 1475 rpm
